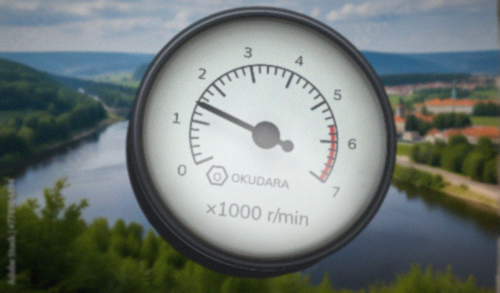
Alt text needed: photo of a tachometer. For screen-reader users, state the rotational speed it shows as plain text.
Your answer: 1400 rpm
